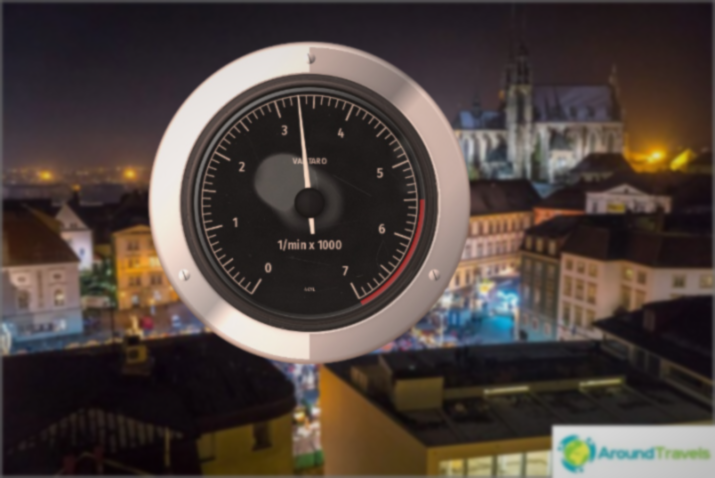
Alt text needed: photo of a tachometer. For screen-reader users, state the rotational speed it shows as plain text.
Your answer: 3300 rpm
